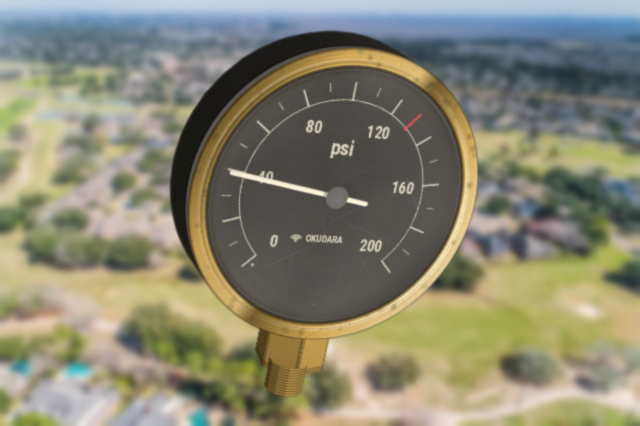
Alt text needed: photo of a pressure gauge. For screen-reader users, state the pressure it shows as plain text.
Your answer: 40 psi
